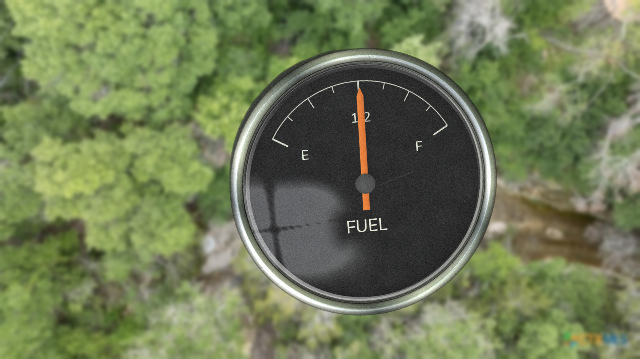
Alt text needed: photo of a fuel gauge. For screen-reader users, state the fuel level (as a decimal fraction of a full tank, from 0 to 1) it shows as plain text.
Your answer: 0.5
